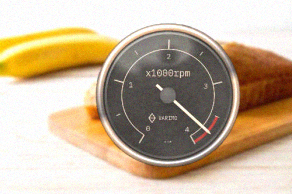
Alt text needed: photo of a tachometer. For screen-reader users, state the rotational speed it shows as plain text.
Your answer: 3750 rpm
